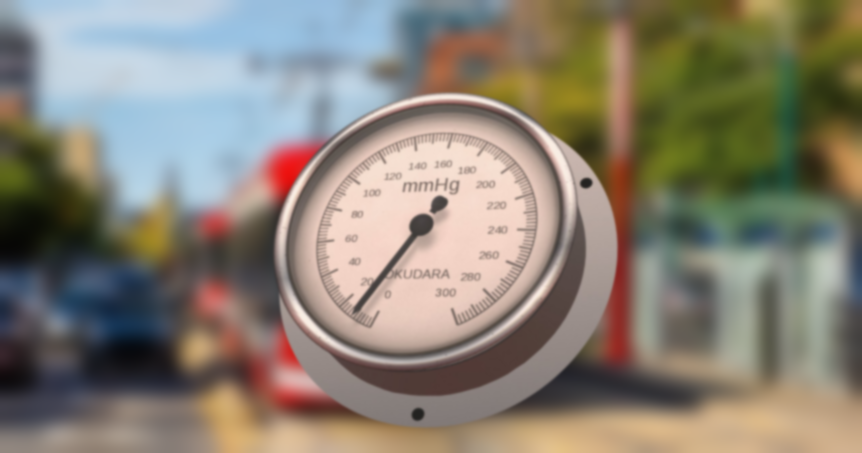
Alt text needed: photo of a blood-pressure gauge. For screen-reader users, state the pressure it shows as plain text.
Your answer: 10 mmHg
